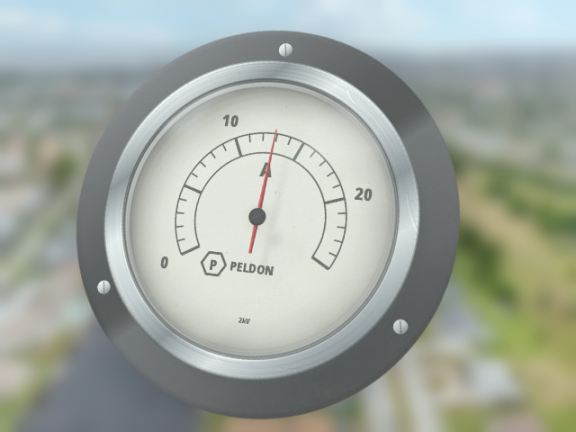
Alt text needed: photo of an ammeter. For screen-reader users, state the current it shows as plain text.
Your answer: 13 A
